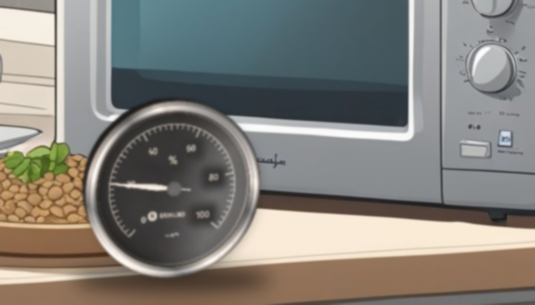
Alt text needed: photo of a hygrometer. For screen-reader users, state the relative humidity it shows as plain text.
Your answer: 20 %
